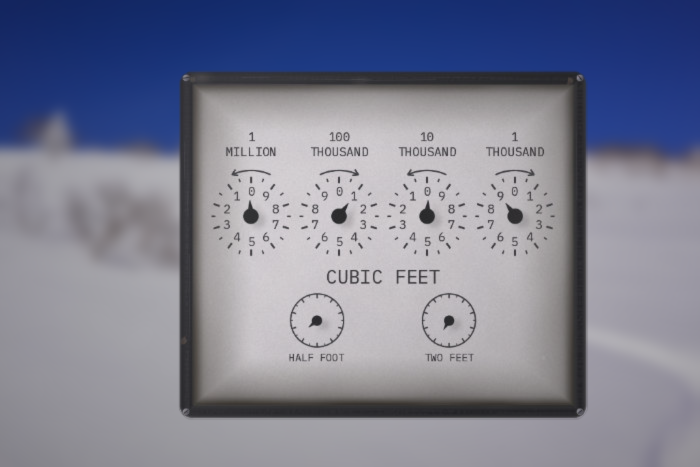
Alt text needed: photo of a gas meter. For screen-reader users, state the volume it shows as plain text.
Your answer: 9900 ft³
